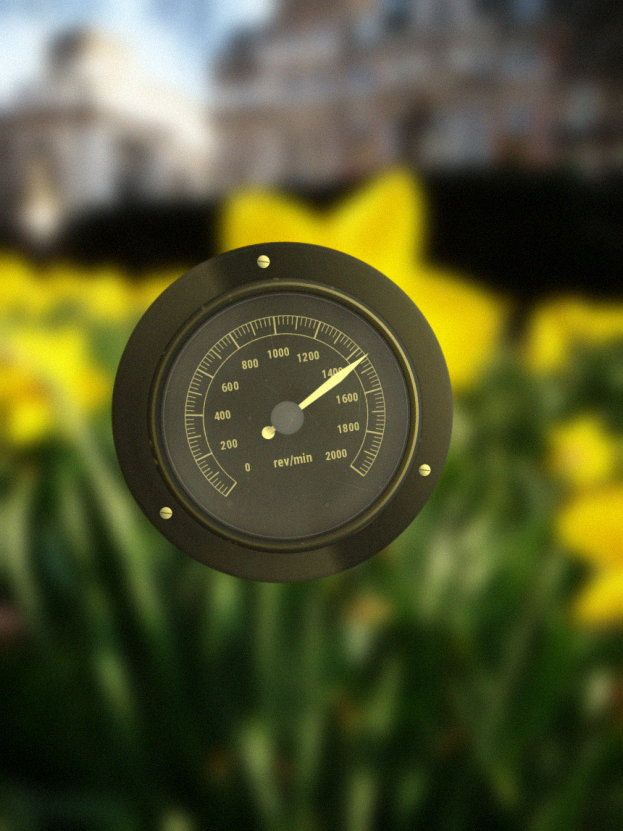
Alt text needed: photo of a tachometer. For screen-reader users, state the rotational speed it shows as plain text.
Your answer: 1440 rpm
